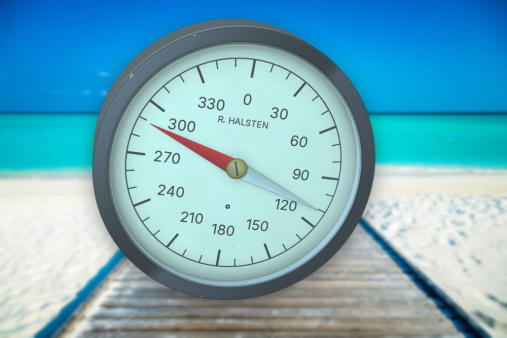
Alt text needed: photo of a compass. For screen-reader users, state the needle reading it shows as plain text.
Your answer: 290 °
